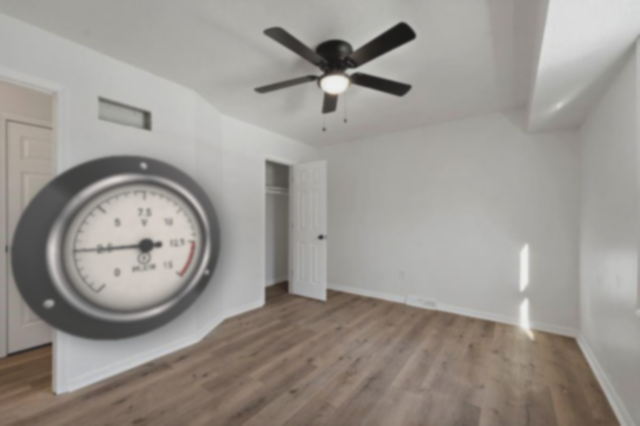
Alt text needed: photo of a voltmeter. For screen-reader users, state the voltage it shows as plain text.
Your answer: 2.5 V
